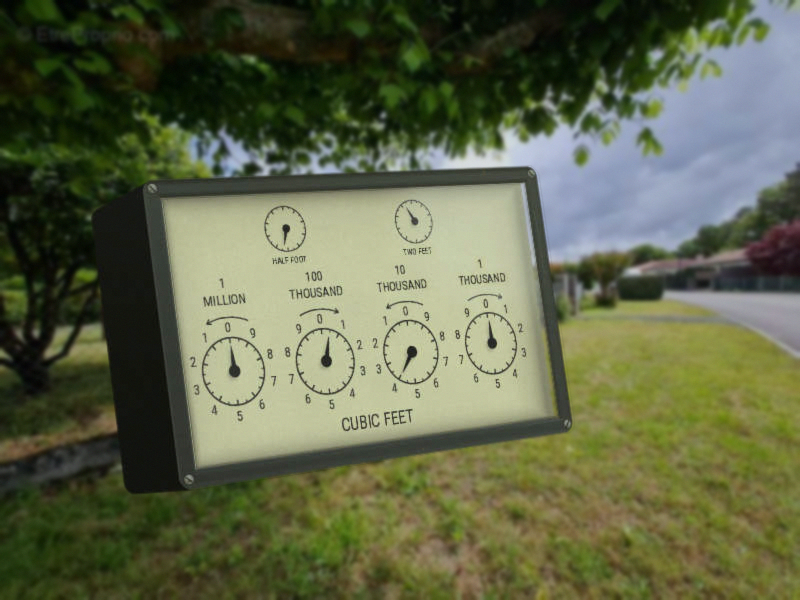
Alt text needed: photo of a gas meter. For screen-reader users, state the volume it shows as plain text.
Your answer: 4000 ft³
